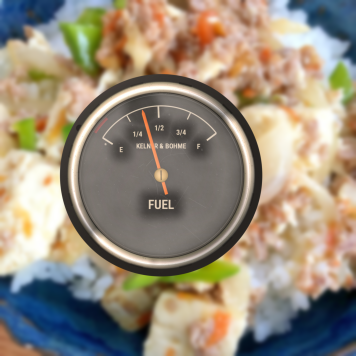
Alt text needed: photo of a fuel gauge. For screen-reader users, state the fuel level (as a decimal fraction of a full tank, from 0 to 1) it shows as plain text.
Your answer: 0.375
